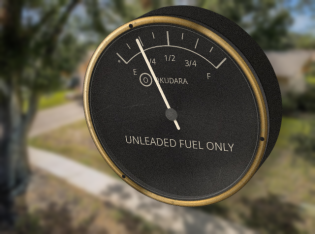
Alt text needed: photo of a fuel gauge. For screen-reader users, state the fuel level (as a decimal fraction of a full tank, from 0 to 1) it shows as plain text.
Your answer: 0.25
